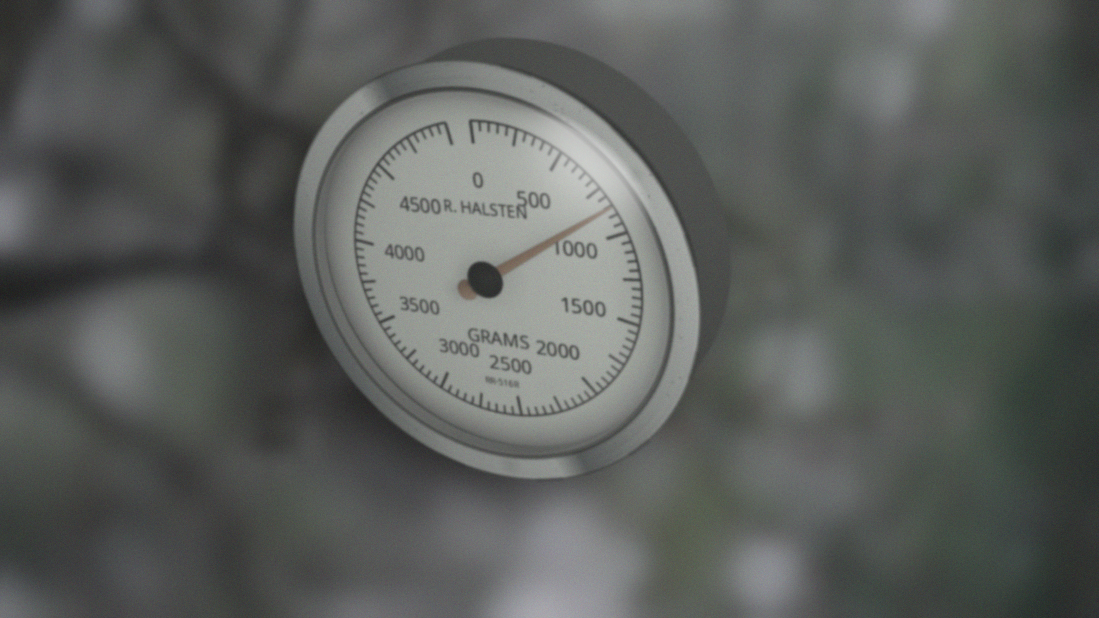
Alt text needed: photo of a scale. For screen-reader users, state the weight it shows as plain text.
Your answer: 850 g
